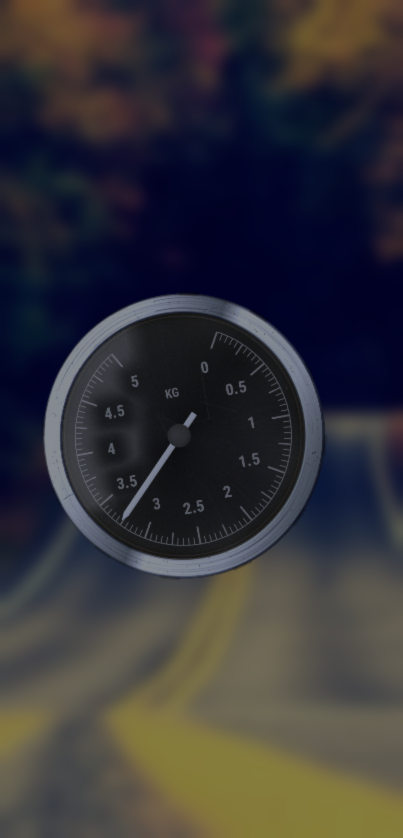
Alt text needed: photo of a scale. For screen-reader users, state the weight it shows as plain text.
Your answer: 3.25 kg
